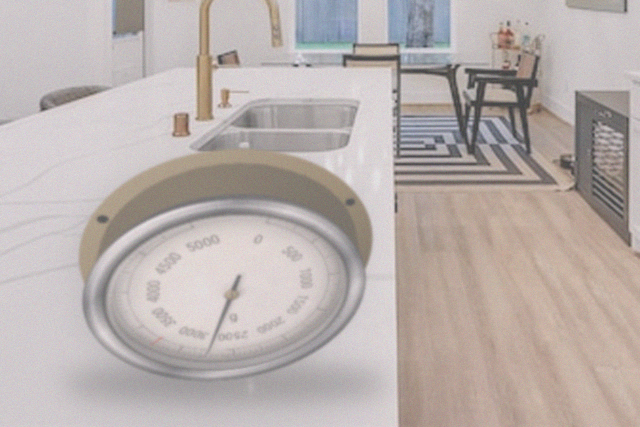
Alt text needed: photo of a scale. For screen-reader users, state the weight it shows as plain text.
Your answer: 2750 g
